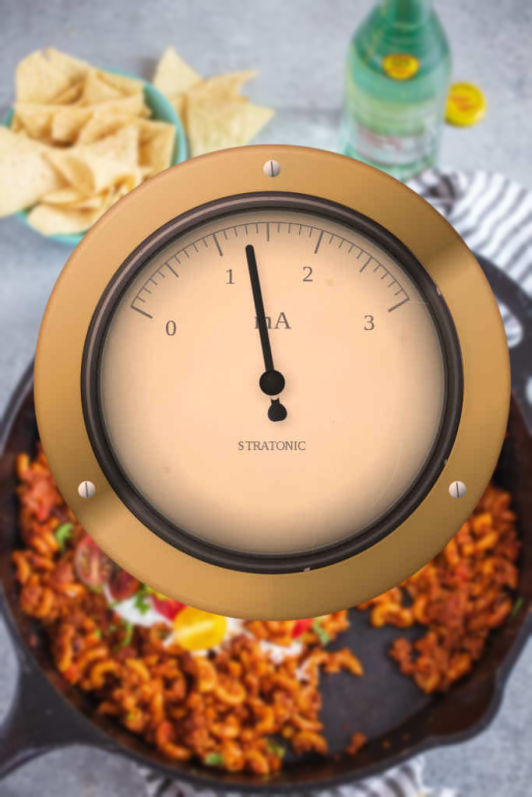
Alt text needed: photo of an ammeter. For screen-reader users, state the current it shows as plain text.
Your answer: 1.3 mA
